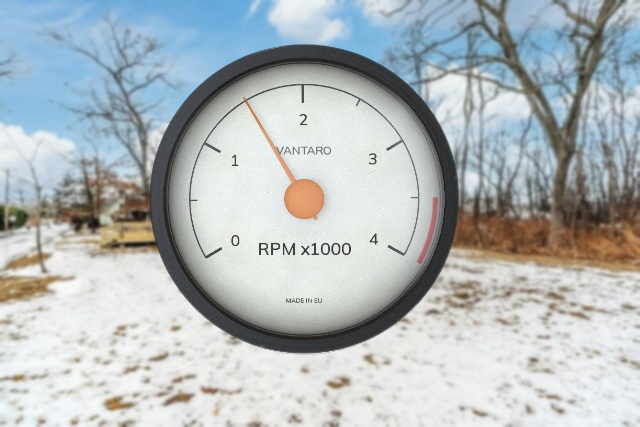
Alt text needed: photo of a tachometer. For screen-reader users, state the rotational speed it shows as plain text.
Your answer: 1500 rpm
